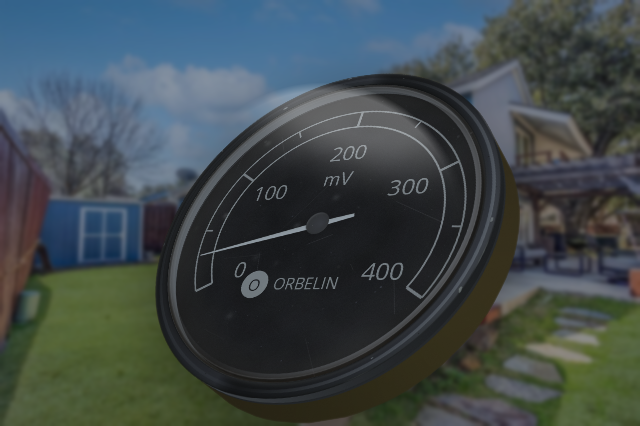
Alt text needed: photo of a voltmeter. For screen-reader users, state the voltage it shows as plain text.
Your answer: 25 mV
